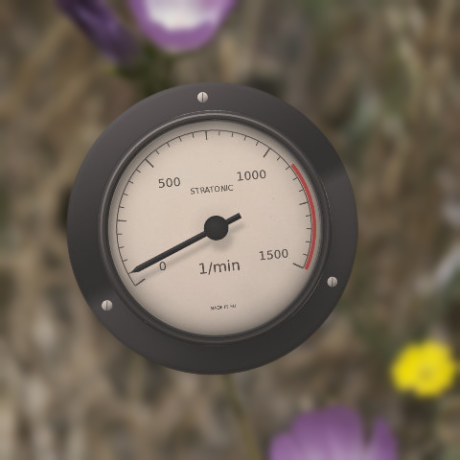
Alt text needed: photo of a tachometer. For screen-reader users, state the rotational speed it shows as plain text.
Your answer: 50 rpm
